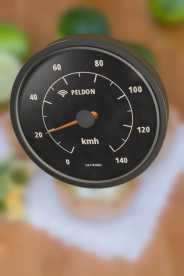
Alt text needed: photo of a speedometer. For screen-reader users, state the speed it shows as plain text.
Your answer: 20 km/h
